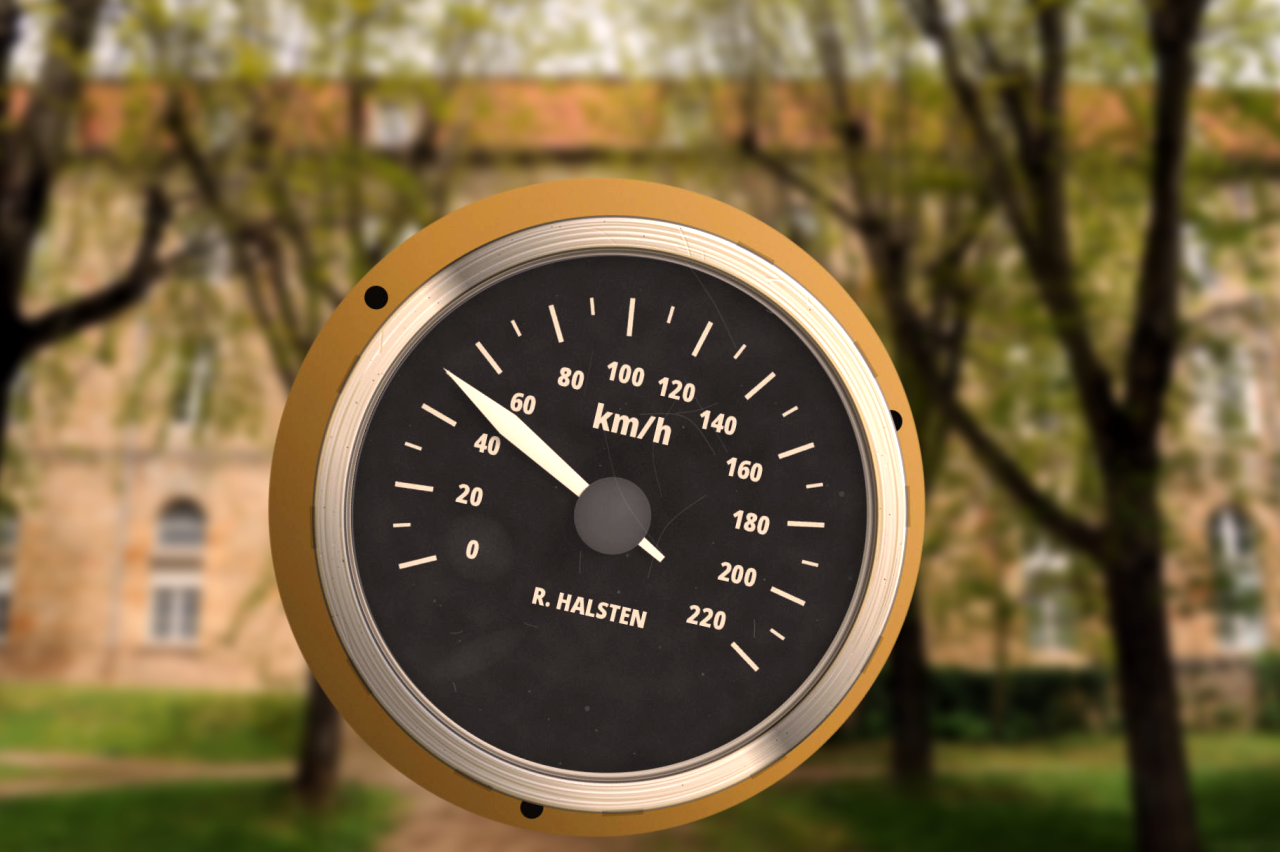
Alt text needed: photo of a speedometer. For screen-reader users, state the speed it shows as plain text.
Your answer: 50 km/h
